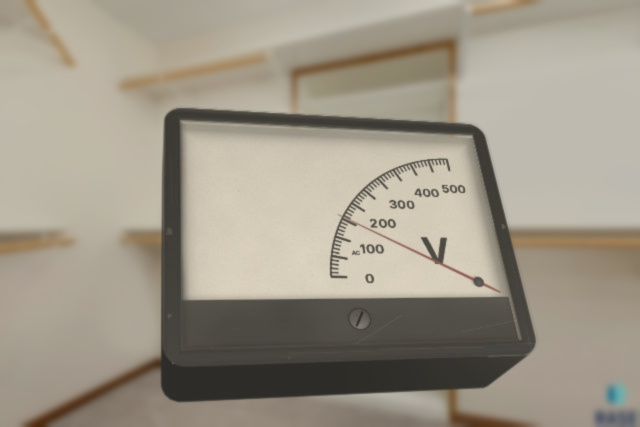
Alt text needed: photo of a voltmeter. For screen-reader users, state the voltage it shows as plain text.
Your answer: 150 V
